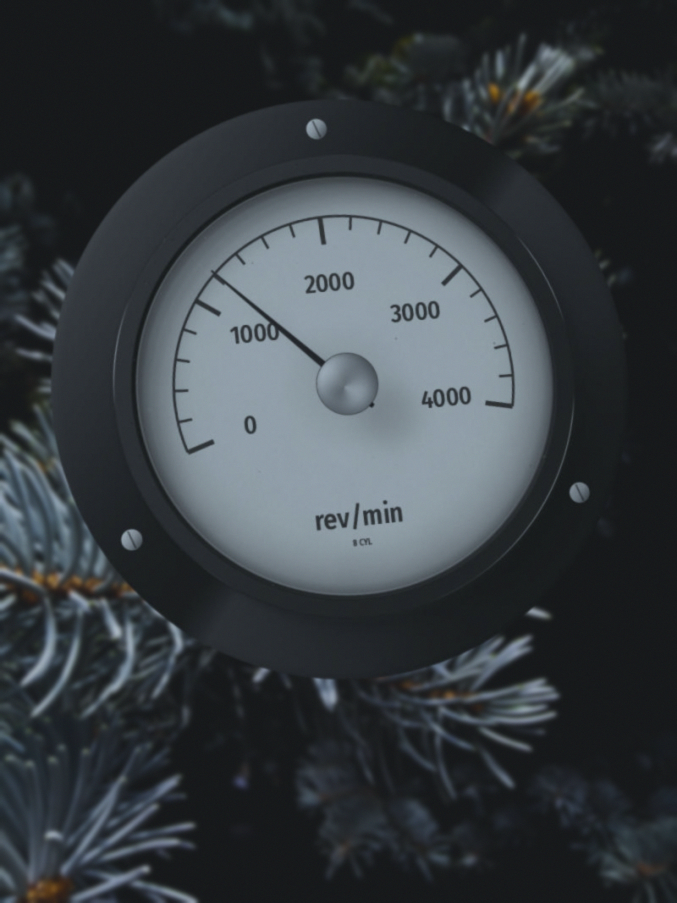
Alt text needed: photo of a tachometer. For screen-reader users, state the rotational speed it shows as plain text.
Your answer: 1200 rpm
